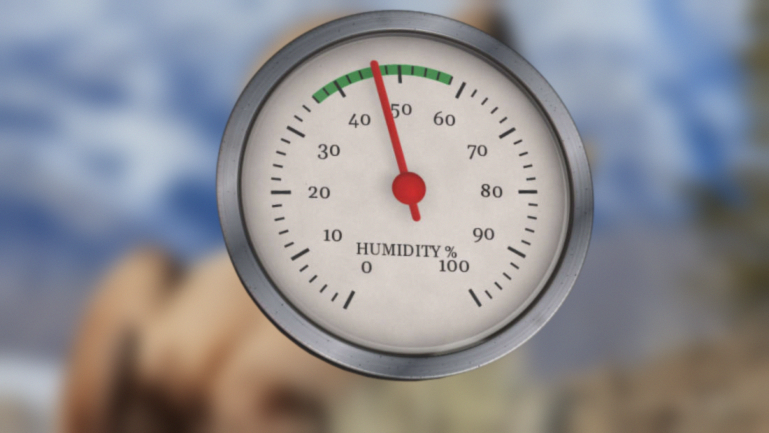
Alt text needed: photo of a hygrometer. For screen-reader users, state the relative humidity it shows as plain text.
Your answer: 46 %
